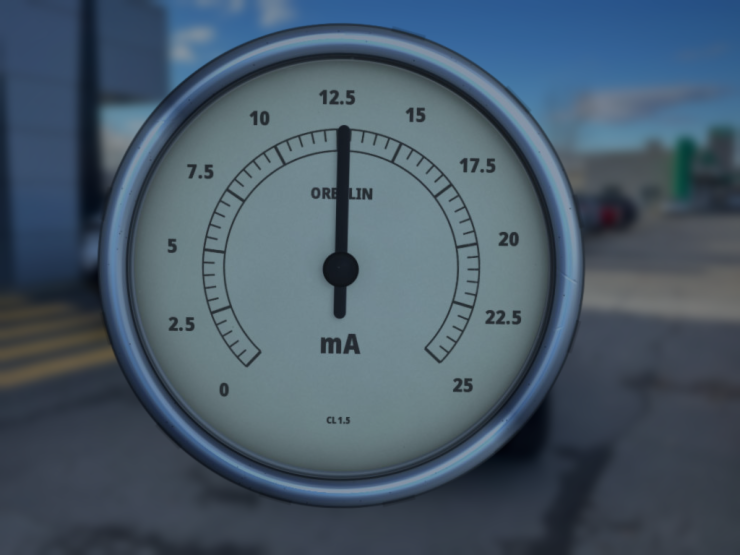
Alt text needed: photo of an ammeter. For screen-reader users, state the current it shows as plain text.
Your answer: 12.75 mA
